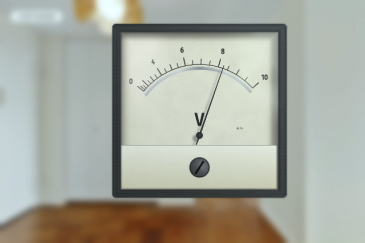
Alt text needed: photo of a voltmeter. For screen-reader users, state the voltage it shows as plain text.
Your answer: 8.25 V
